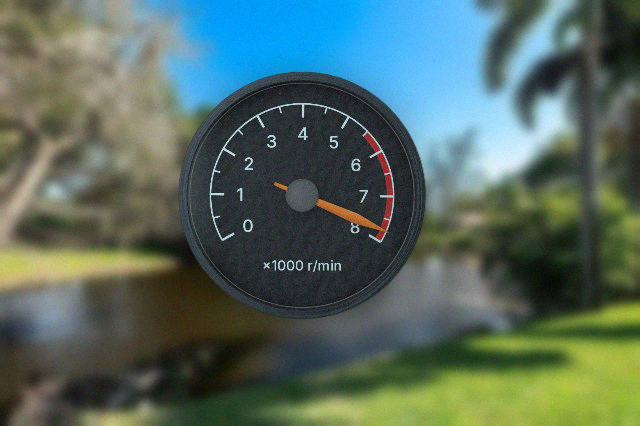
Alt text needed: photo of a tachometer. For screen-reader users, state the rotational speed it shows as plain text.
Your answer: 7750 rpm
